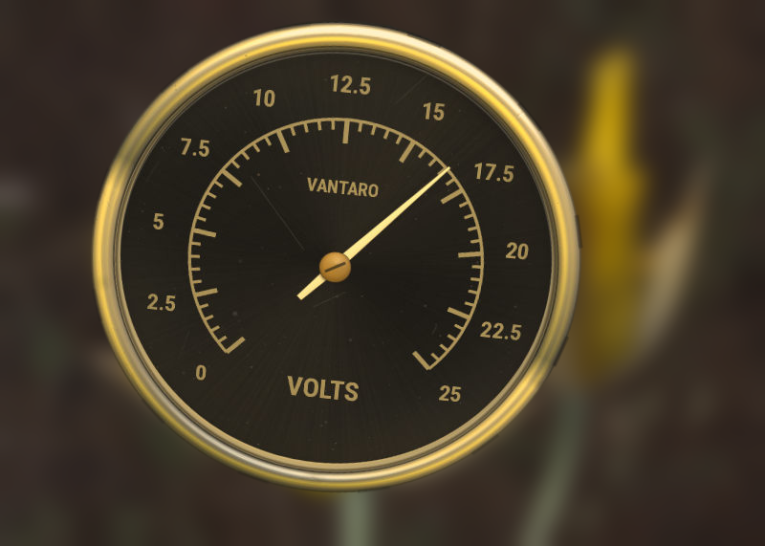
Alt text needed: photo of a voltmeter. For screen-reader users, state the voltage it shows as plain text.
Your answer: 16.5 V
